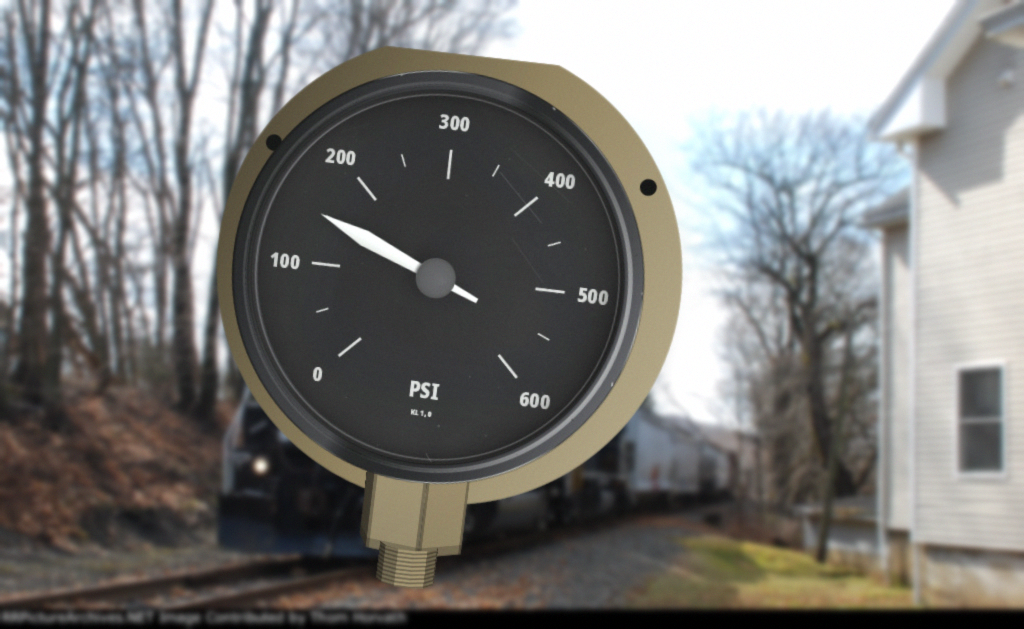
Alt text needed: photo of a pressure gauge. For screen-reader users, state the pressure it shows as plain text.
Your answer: 150 psi
